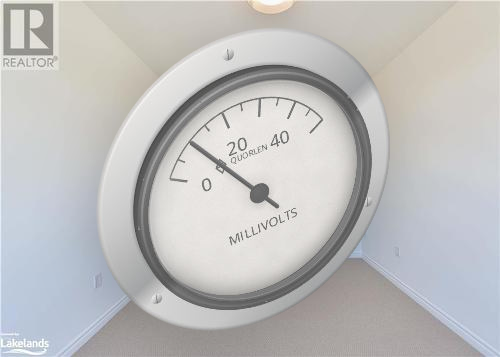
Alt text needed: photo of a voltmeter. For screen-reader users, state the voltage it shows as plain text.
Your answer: 10 mV
